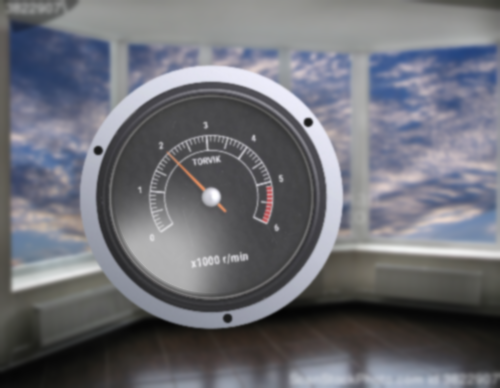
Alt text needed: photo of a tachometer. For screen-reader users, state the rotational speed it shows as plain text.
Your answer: 2000 rpm
